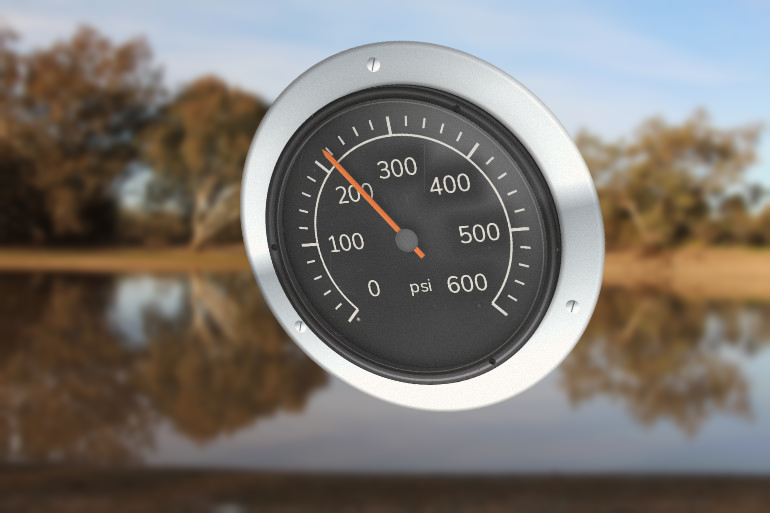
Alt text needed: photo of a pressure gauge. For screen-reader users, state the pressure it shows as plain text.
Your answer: 220 psi
